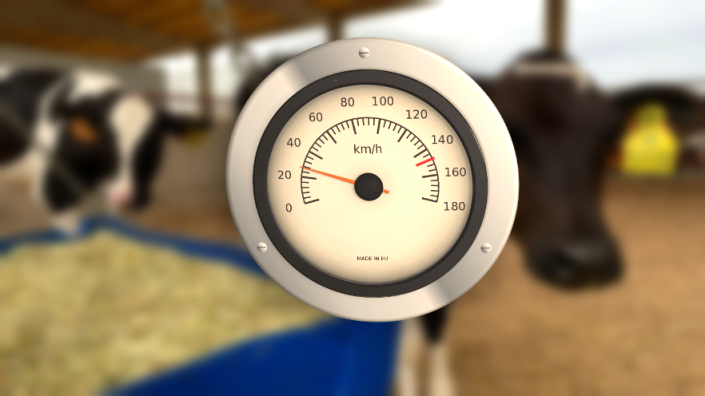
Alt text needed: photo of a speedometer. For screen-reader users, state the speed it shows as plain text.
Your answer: 28 km/h
